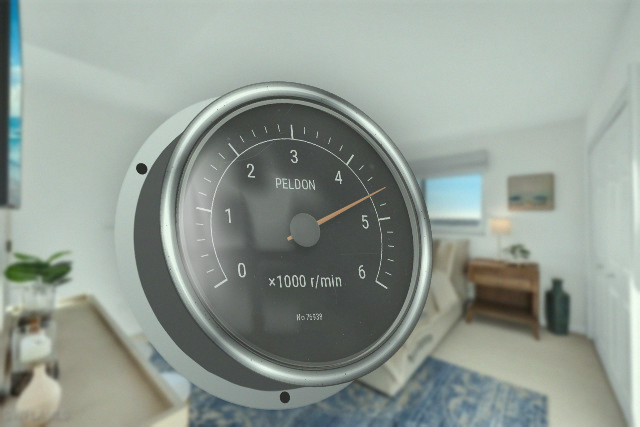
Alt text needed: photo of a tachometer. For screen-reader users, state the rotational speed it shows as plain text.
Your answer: 4600 rpm
